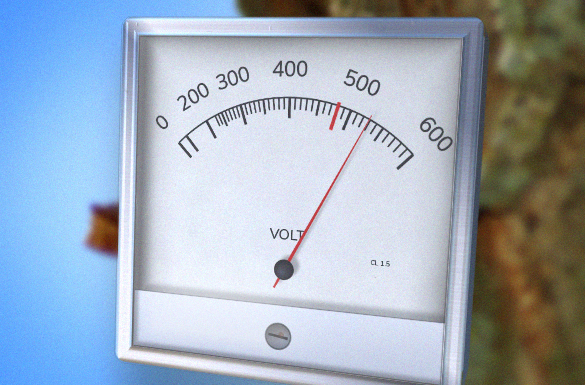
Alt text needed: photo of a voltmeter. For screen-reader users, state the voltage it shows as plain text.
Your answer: 530 V
